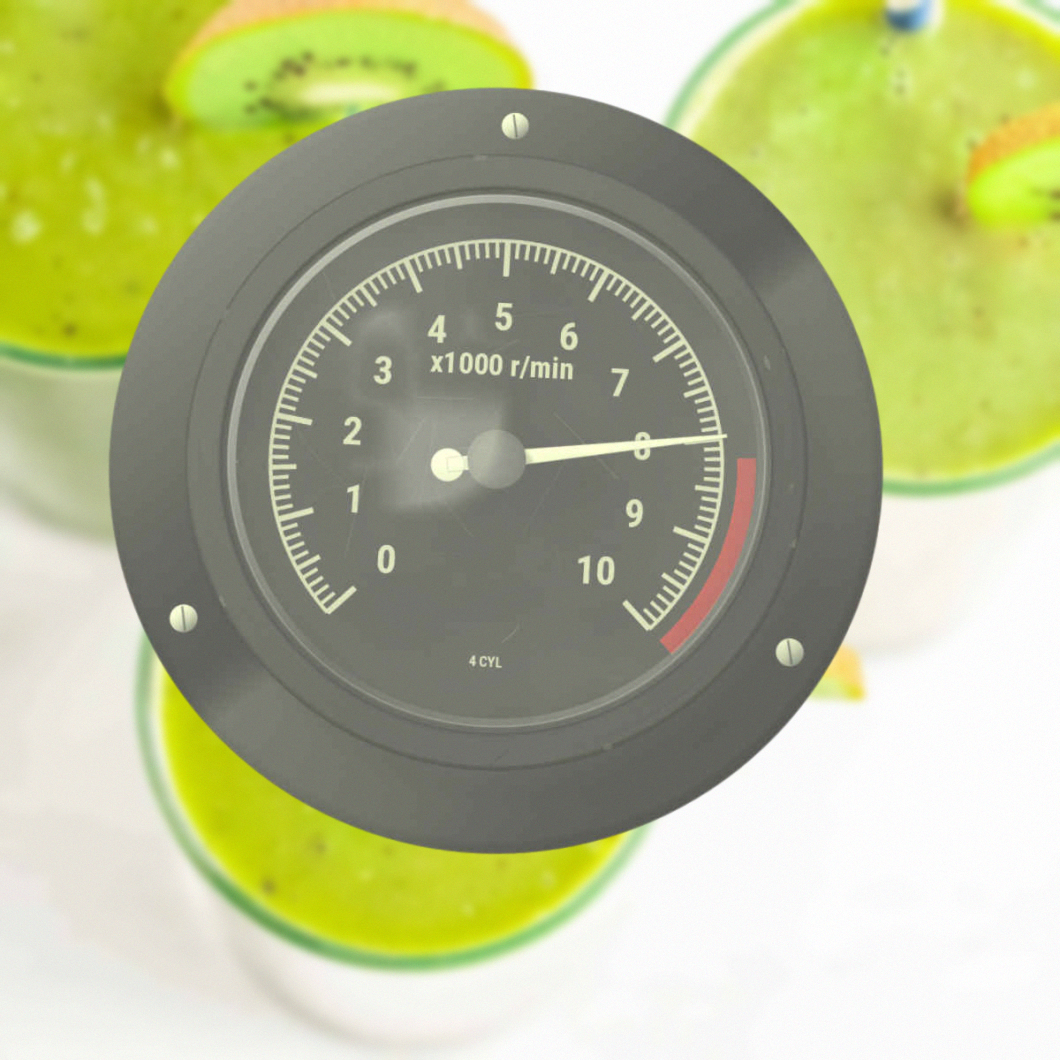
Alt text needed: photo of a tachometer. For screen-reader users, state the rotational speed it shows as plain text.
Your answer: 8000 rpm
